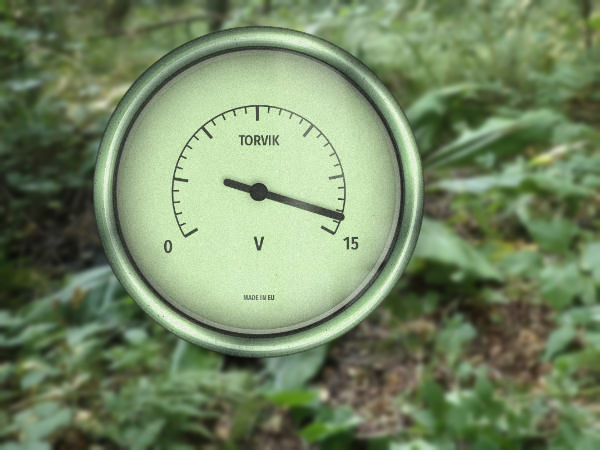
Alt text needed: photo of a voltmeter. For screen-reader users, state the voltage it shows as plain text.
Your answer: 14.25 V
